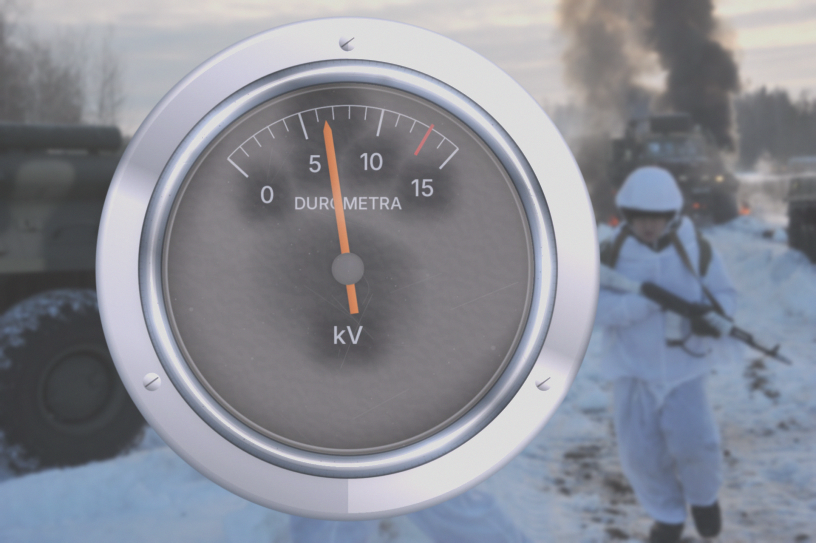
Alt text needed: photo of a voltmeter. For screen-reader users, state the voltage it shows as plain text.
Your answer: 6.5 kV
